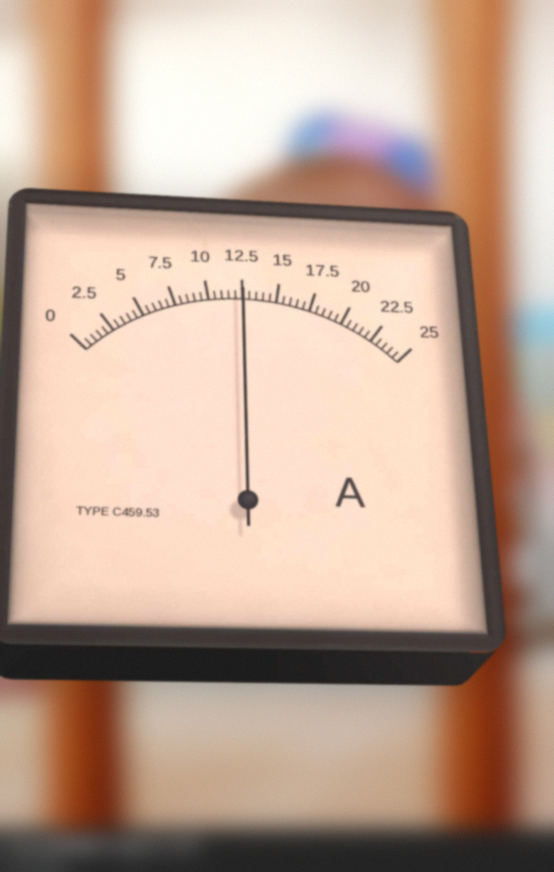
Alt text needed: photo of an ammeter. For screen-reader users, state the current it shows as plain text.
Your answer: 12.5 A
